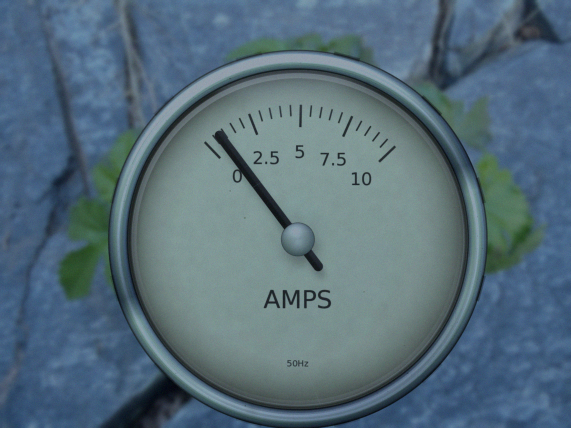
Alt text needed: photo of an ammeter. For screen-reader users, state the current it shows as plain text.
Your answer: 0.75 A
